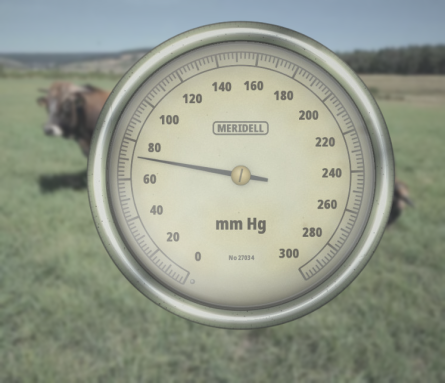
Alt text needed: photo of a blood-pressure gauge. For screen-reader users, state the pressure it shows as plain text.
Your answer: 72 mmHg
